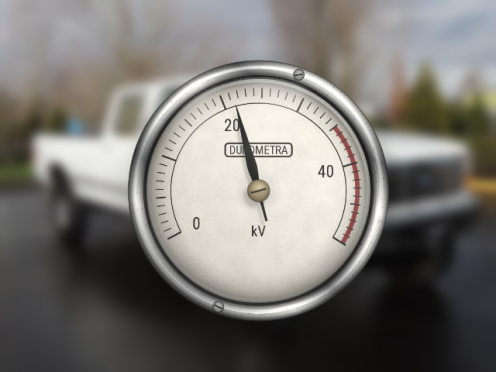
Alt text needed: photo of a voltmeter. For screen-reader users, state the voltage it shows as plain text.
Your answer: 21.5 kV
